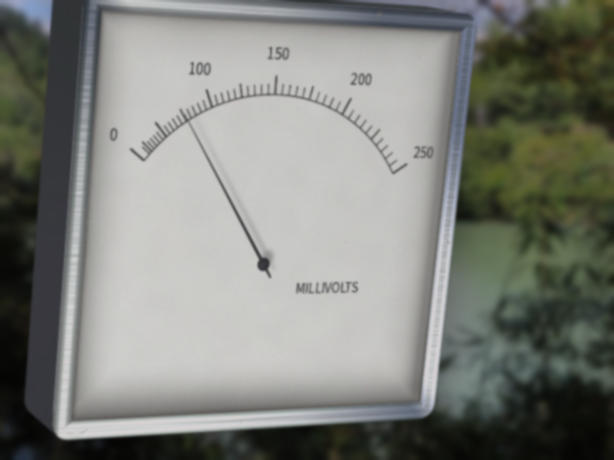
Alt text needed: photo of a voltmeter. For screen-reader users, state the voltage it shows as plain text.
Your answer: 75 mV
